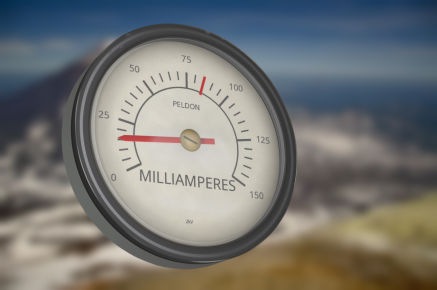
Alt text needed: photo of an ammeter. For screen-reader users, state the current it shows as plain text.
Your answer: 15 mA
